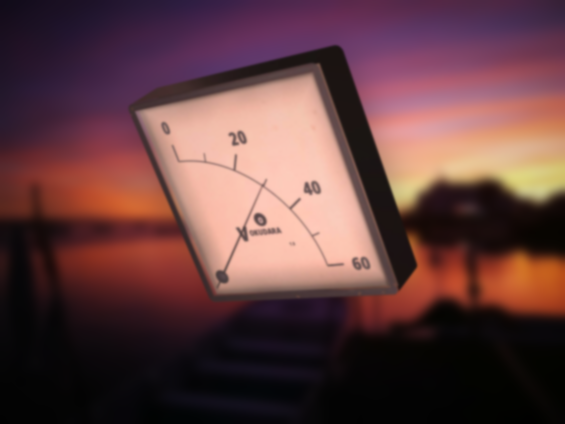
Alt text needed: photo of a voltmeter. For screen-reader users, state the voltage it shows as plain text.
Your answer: 30 V
